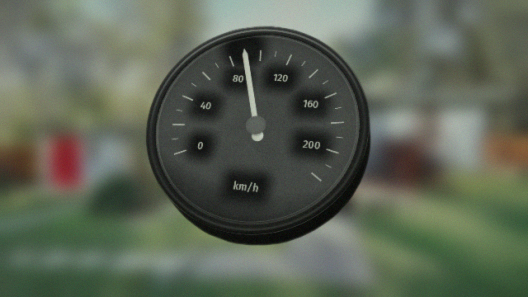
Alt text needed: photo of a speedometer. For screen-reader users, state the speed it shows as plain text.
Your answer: 90 km/h
